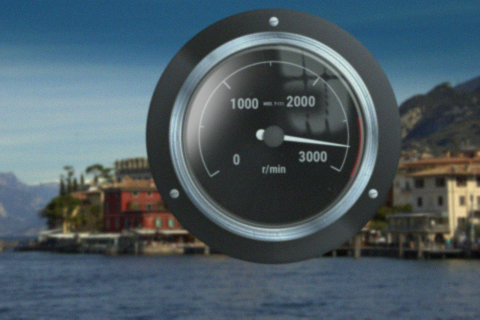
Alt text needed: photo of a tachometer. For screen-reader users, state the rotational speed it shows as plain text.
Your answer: 2750 rpm
